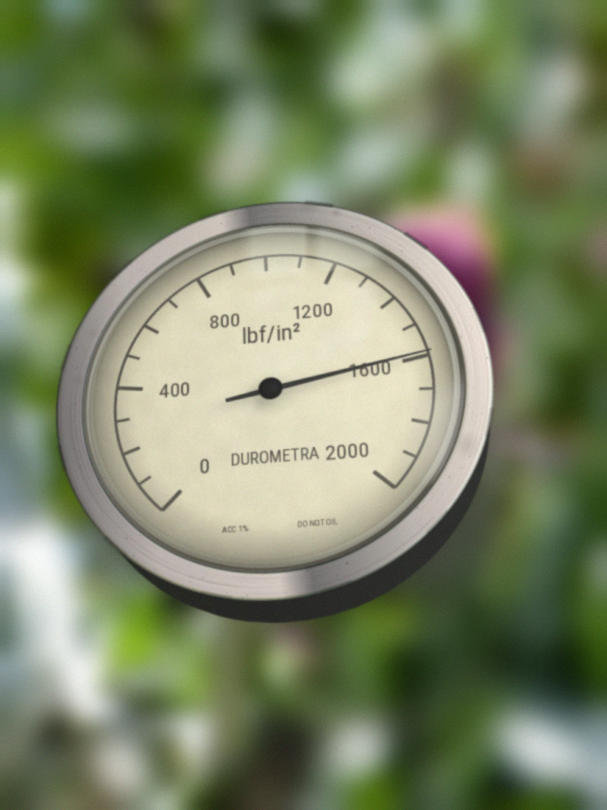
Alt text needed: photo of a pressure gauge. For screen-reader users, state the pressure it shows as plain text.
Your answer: 1600 psi
